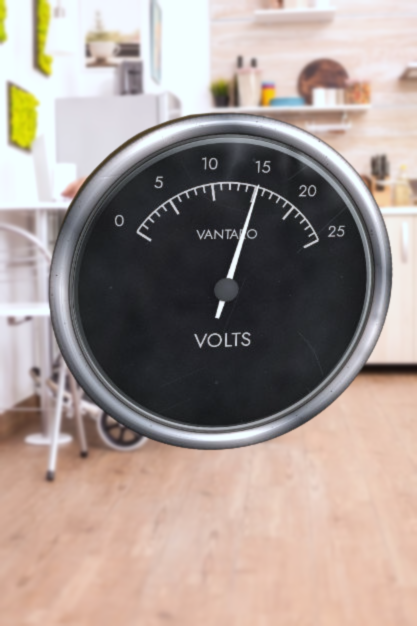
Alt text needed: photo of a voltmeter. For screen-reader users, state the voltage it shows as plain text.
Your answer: 15 V
